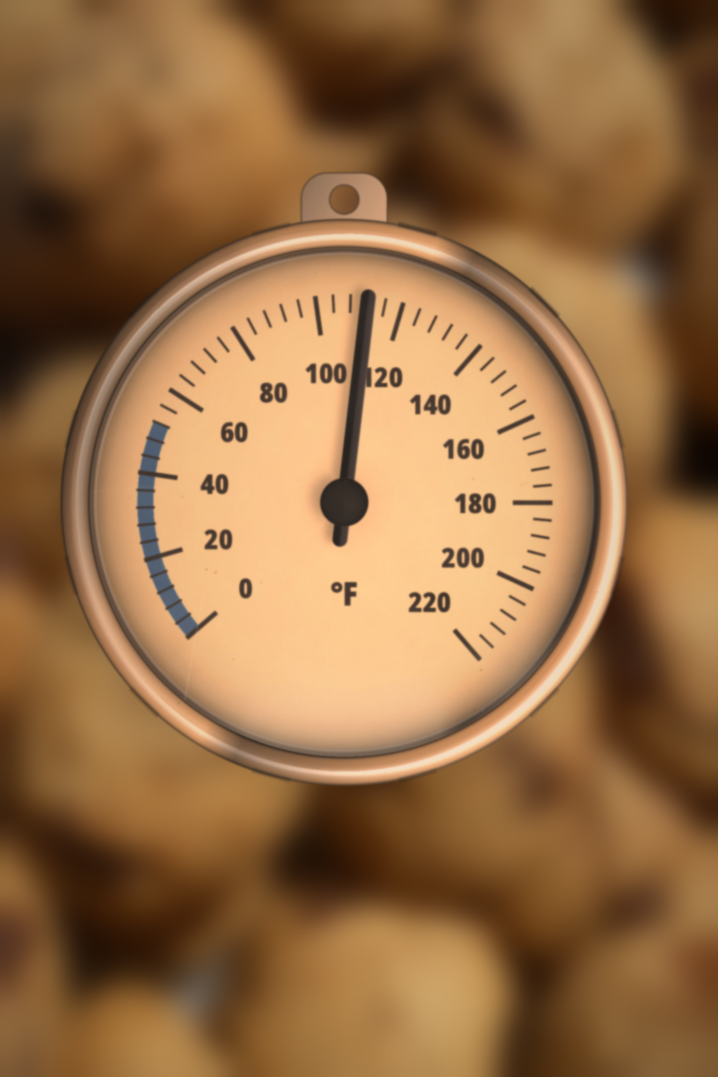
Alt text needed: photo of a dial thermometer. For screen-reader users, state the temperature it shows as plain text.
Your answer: 112 °F
